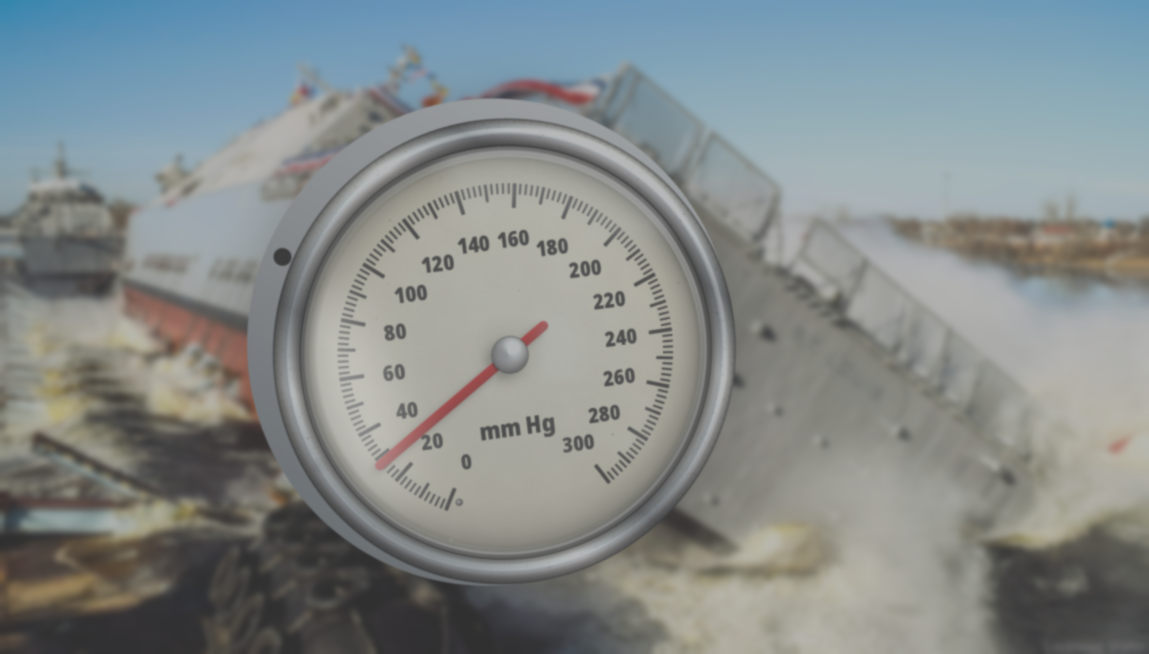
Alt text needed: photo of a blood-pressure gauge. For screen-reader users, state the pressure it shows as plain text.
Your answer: 28 mmHg
